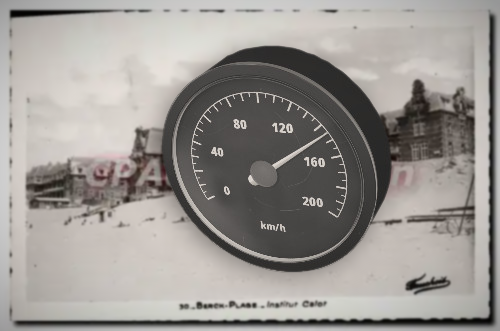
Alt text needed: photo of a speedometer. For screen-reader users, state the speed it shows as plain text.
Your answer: 145 km/h
